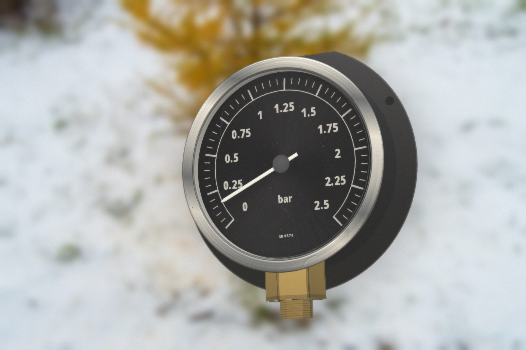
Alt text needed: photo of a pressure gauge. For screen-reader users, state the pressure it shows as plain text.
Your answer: 0.15 bar
